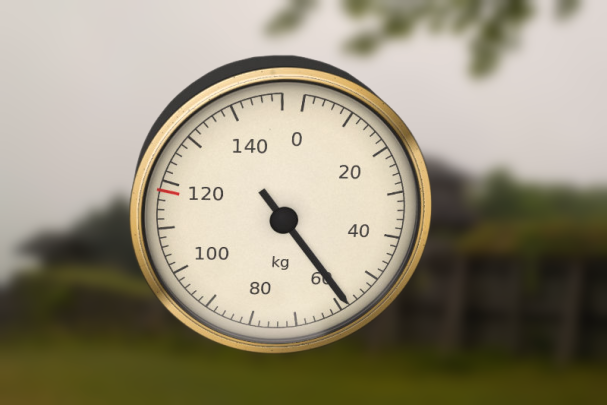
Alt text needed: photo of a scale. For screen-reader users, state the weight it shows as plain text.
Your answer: 58 kg
